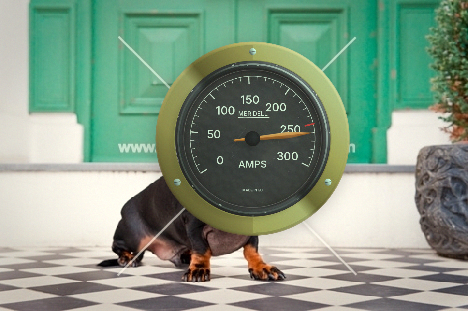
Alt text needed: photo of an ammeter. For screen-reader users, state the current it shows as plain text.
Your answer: 260 A
